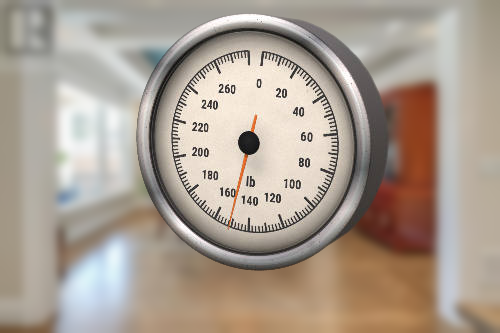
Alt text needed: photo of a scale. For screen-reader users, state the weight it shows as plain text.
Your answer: 150 lb
